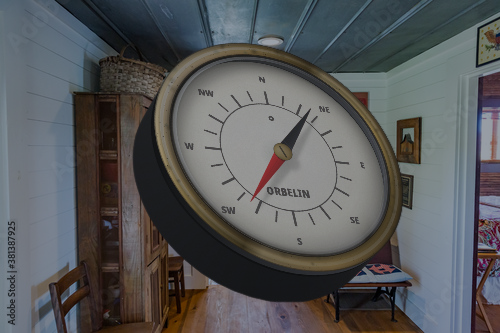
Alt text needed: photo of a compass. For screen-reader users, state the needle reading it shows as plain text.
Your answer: 217.5 °
